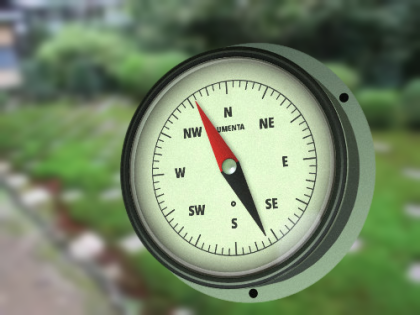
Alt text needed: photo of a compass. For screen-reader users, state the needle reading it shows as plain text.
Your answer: 335 °
